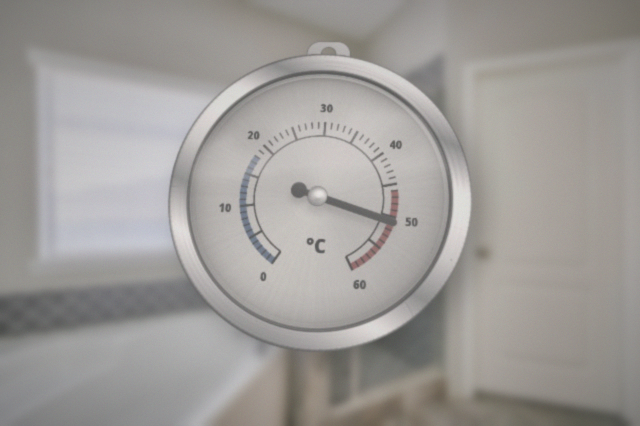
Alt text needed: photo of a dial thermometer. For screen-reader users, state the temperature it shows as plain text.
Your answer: 51 °C
